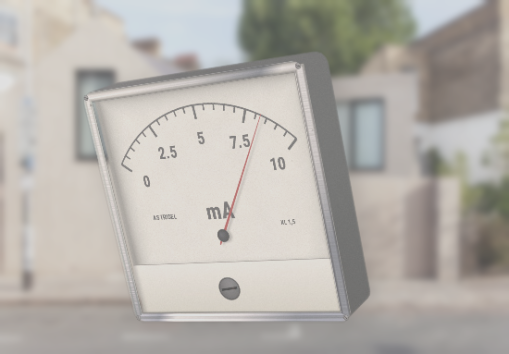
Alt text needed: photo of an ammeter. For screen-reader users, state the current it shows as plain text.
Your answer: 8.25 mA
